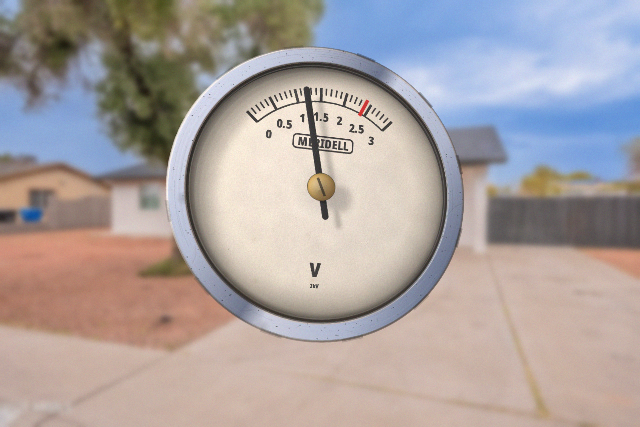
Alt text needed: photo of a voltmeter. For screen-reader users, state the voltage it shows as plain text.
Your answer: 1.2 V
